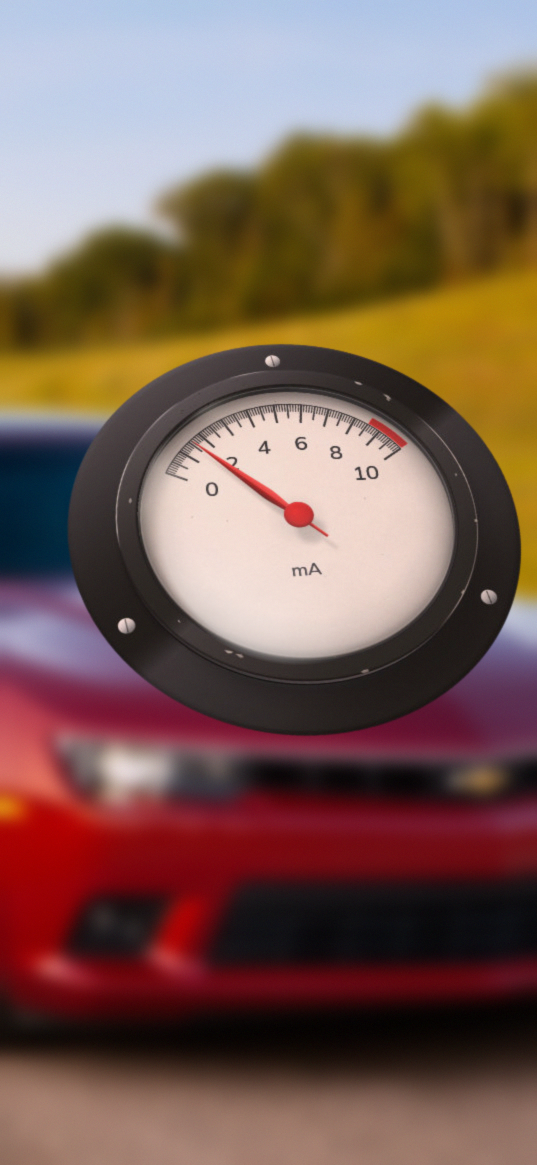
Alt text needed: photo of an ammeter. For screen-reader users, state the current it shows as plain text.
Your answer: 1.5 mA
